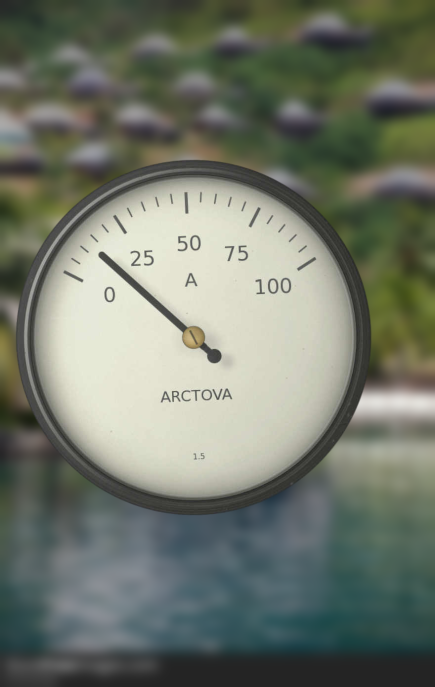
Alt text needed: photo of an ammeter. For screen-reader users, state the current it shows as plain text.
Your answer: 12.5 A
